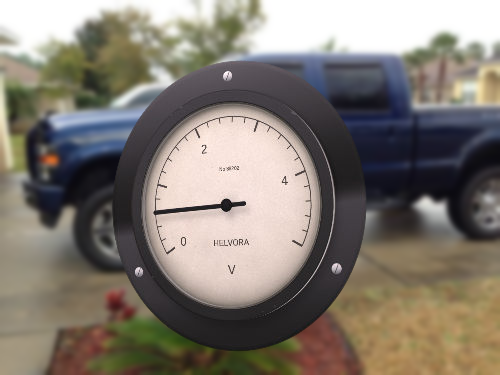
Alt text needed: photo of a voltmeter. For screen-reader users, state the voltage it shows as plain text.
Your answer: 0.6 V
